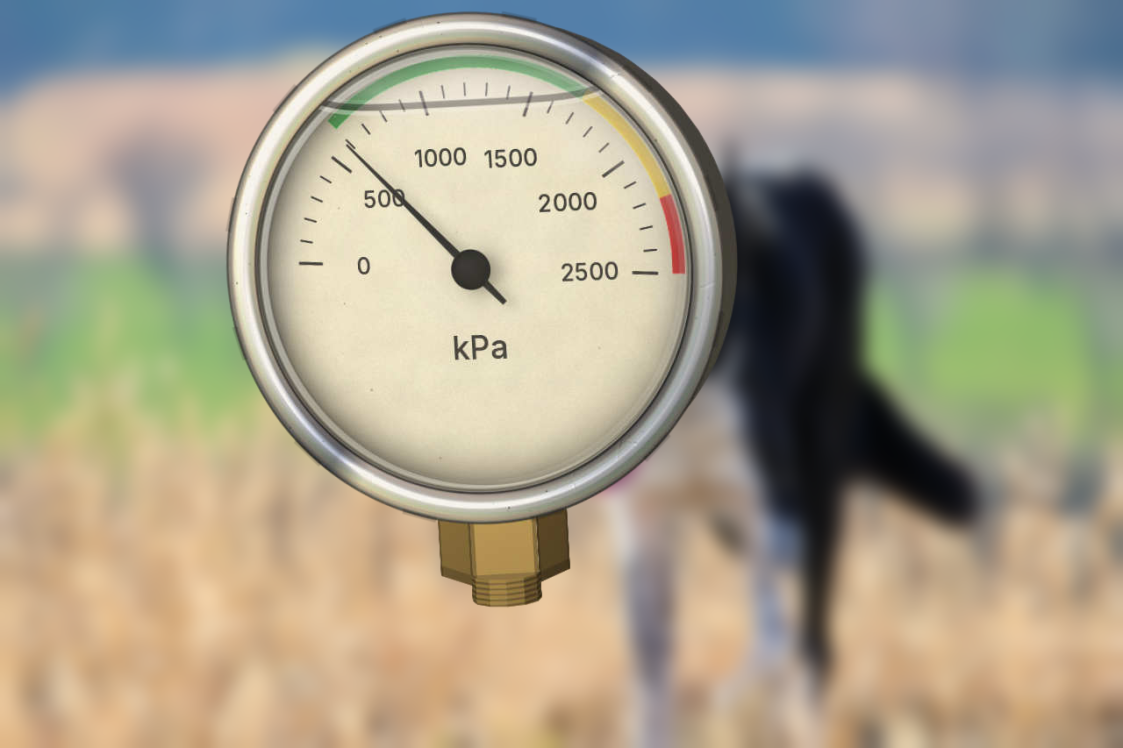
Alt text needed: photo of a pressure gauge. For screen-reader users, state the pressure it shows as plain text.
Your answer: 600 kPa
